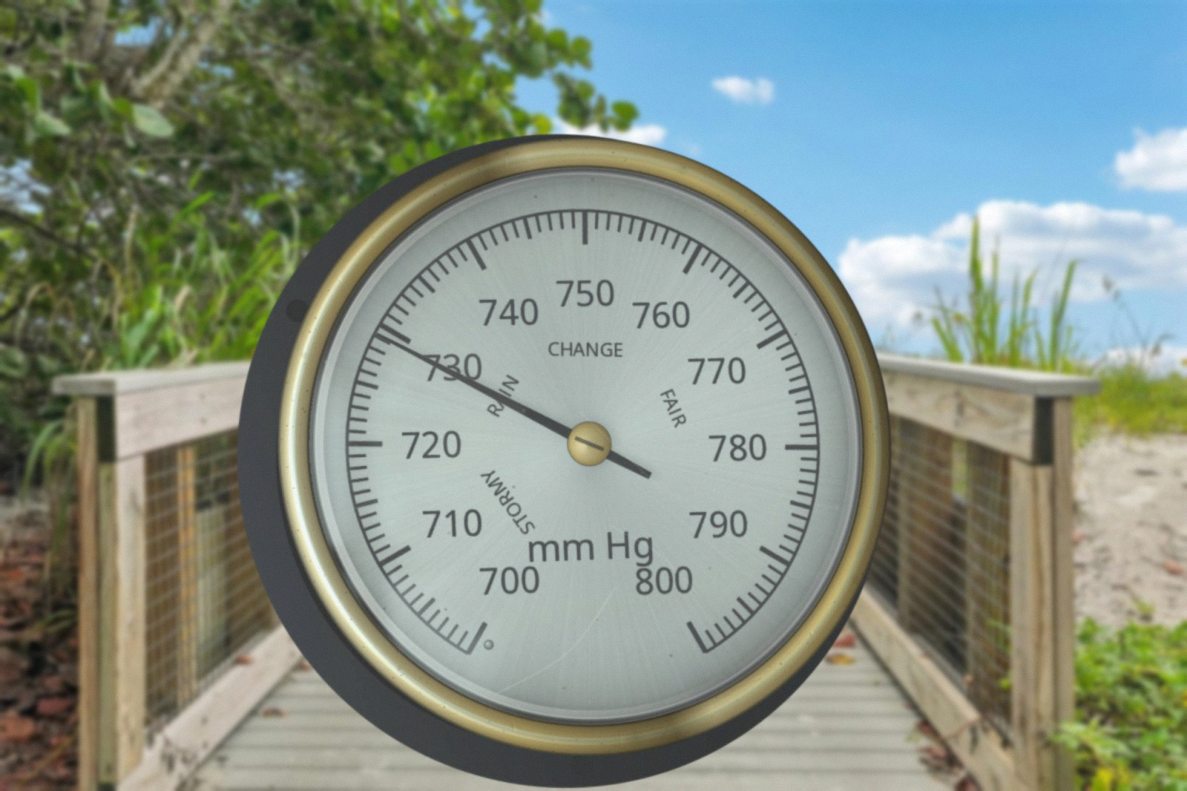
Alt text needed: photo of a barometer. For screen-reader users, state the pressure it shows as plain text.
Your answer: 729 mmHg
